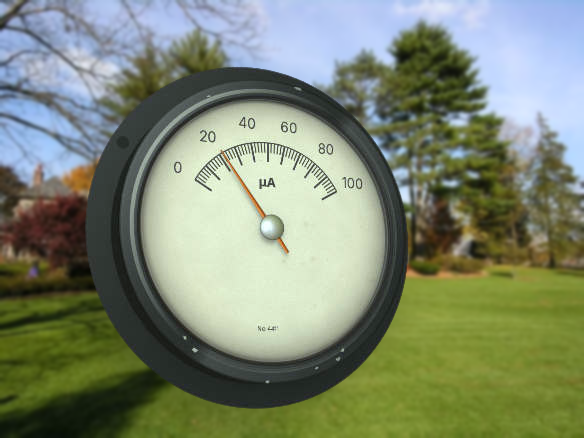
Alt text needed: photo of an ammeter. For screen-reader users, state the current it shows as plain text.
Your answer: 20 µA
